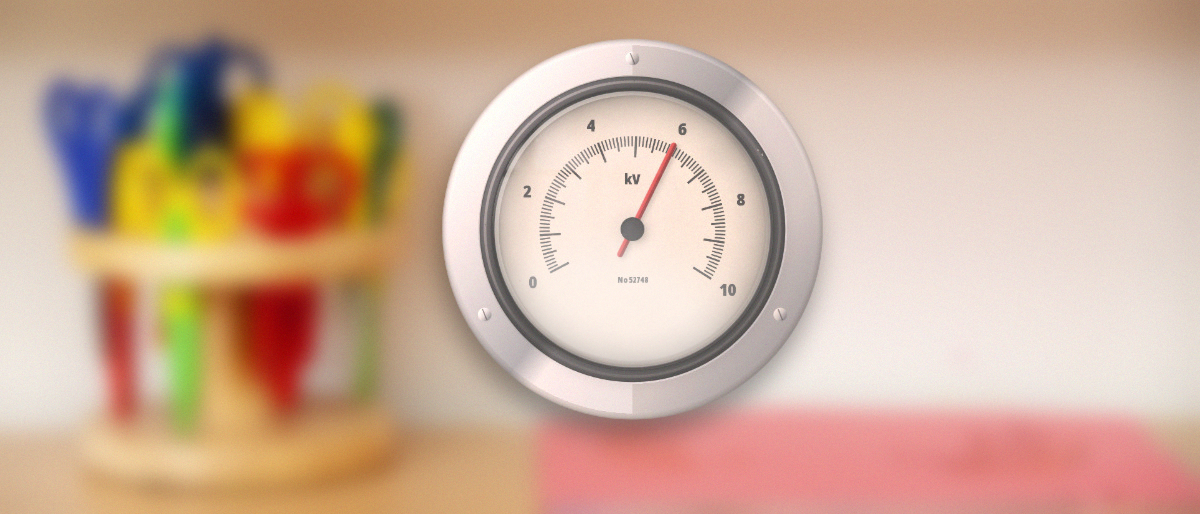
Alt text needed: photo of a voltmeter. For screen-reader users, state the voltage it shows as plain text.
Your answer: 6 kV
